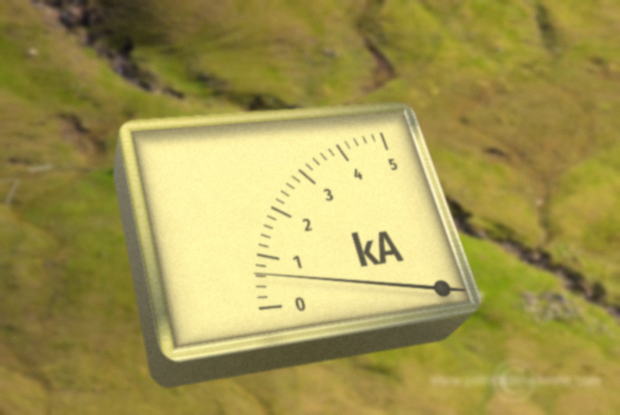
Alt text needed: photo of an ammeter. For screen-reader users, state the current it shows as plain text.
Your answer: 0.6 kA
